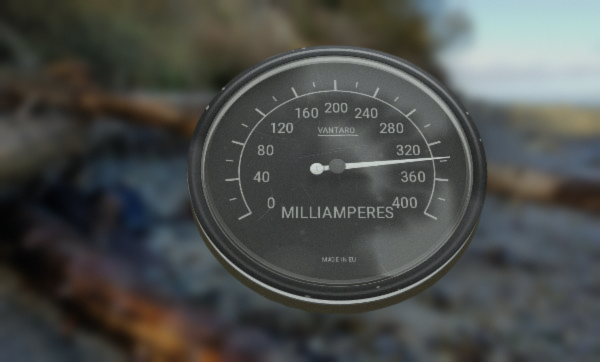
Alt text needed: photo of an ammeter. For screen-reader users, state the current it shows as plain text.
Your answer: 340 mA
